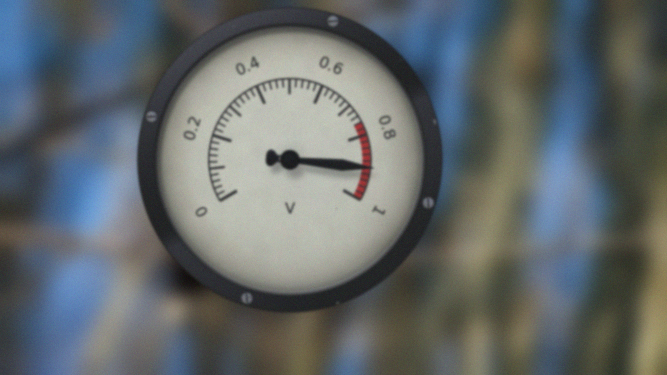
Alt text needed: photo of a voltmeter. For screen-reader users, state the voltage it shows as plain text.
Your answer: 0.9 V
